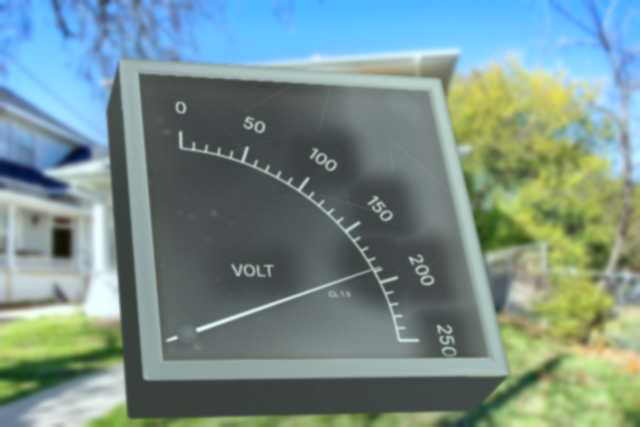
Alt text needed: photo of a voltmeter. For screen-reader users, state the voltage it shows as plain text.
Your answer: 190 V
